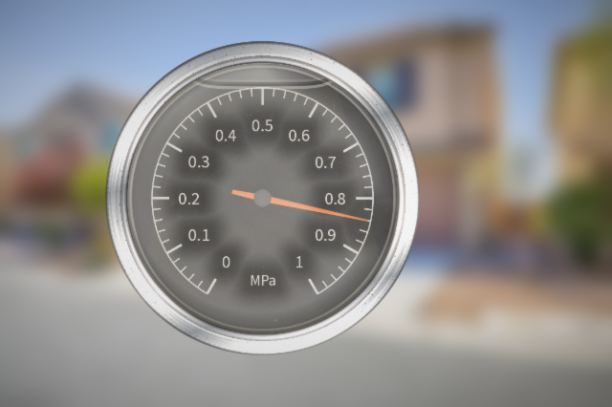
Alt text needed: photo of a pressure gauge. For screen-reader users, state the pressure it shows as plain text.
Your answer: 0.84 MPa
